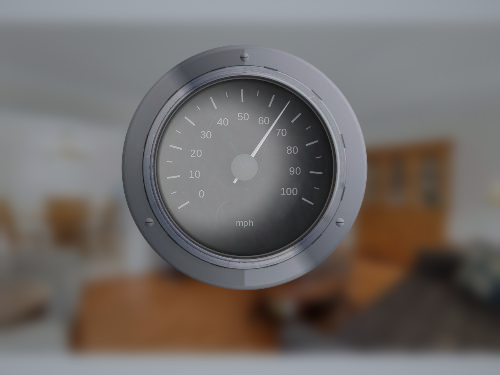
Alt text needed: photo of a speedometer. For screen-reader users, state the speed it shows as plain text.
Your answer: 65 mph
